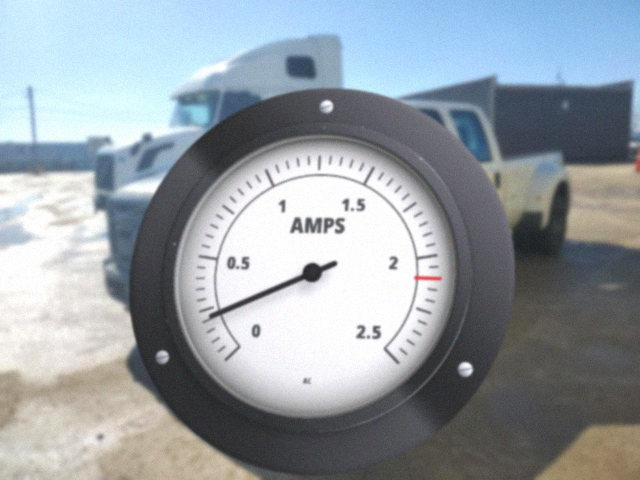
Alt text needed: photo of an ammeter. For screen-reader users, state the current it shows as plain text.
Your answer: 0.2 A
